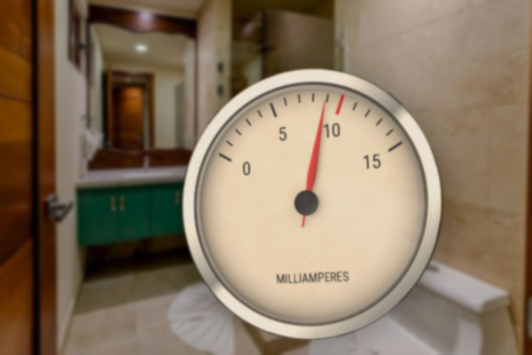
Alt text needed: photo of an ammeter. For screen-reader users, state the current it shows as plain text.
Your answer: 9 mA
